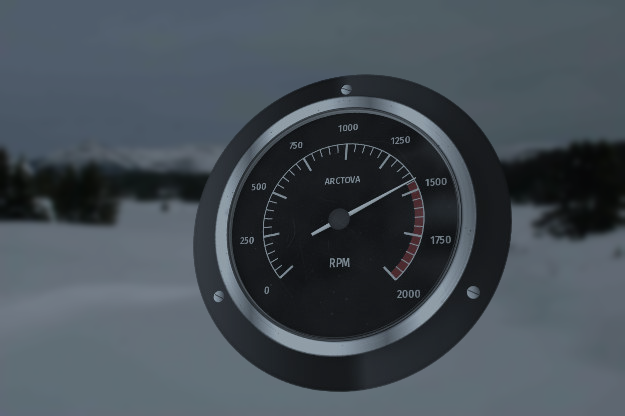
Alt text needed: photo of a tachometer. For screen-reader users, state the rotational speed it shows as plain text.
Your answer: 1450 rpm
